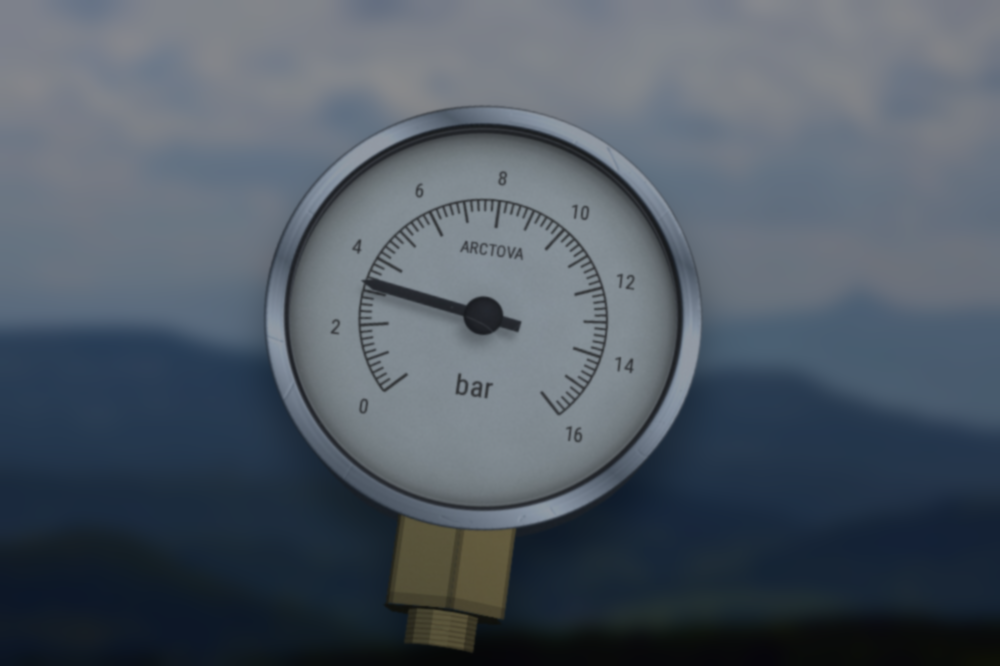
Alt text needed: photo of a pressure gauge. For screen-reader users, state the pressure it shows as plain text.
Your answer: 3.2 bar
